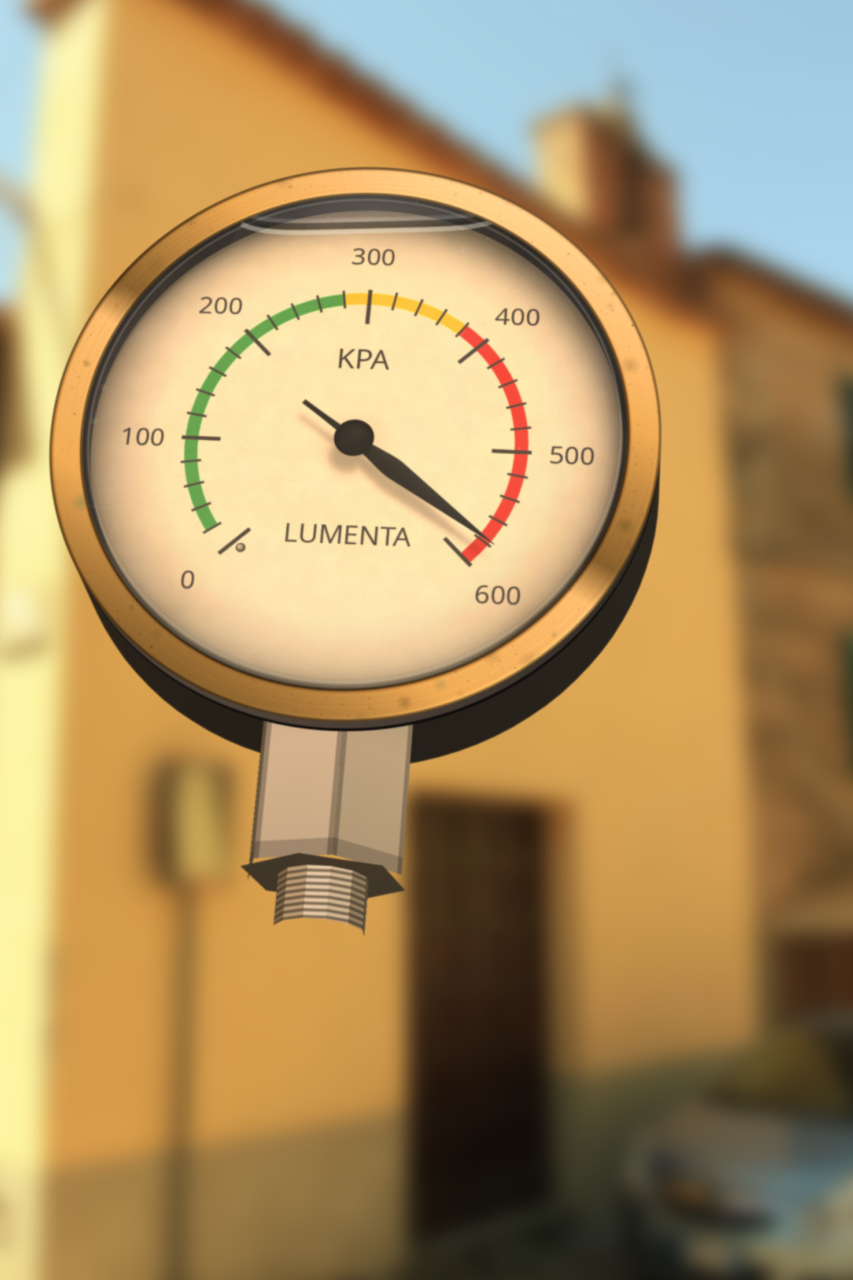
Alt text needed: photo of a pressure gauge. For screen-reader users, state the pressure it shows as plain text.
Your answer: 580 kPa
